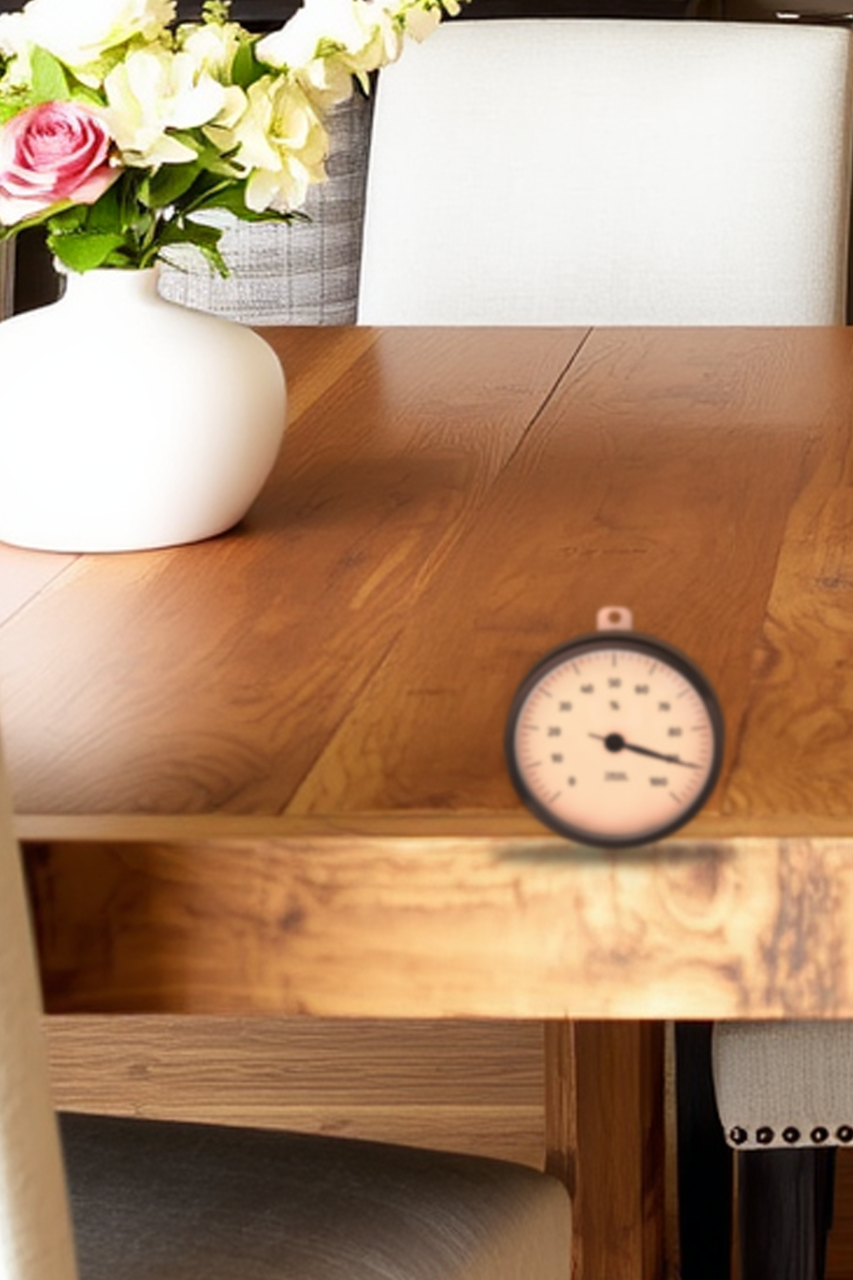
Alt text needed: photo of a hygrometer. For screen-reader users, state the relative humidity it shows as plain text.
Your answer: 90 %
